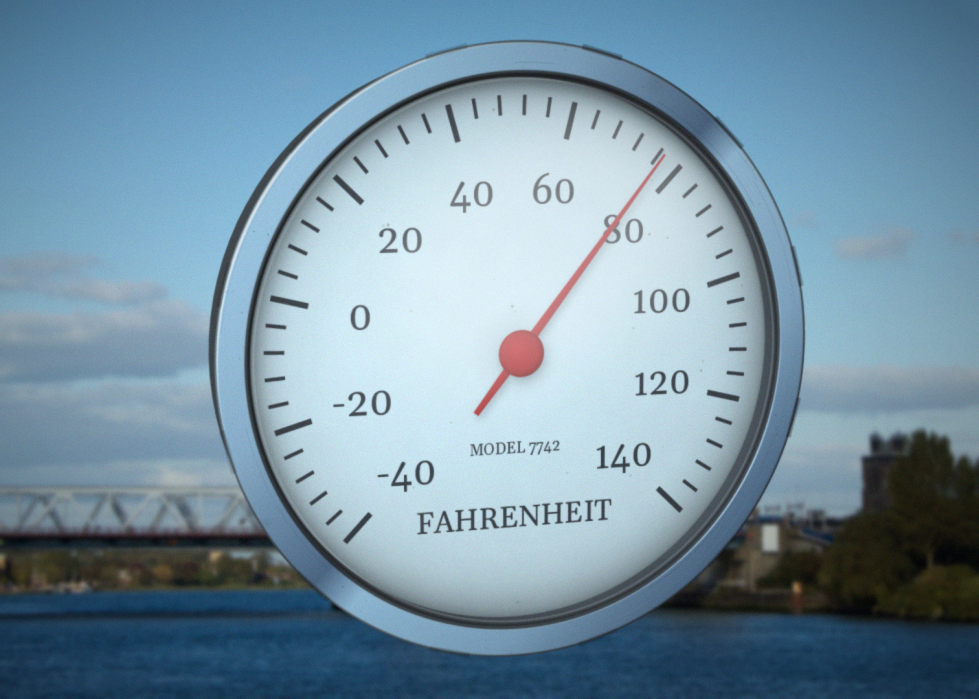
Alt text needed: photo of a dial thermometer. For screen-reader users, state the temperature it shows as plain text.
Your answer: 76 °F
